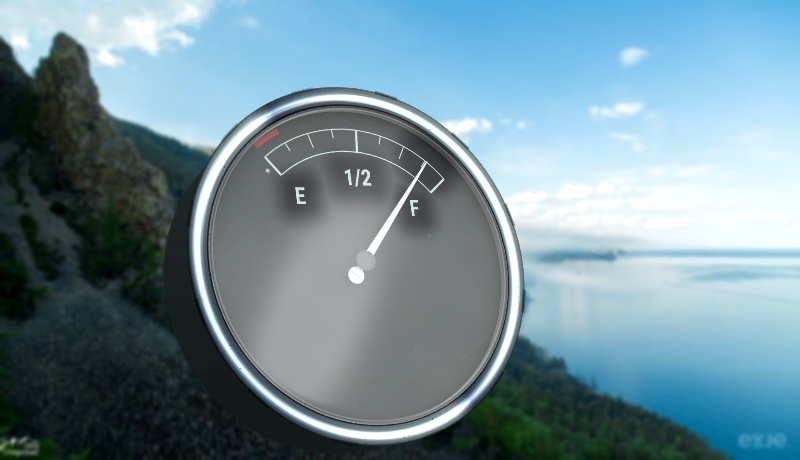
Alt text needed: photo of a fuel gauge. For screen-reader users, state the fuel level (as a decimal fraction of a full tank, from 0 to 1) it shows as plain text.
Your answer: 0.875
